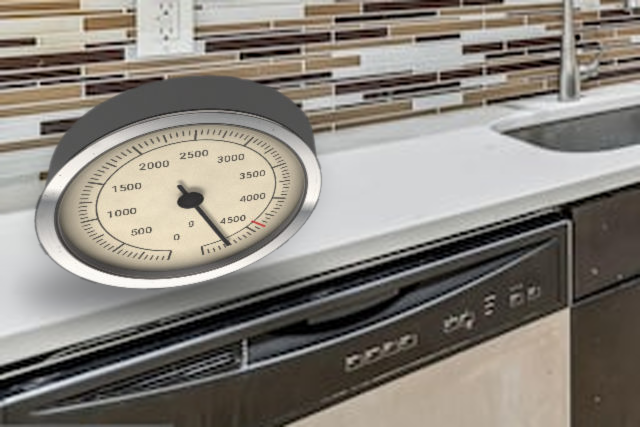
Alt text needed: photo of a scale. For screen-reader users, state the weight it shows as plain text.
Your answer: 4750 g
